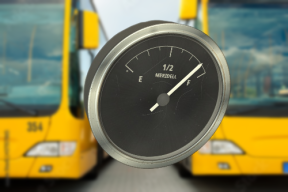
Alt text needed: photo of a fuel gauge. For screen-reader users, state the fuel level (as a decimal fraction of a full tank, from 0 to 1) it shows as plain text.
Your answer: 0.875
